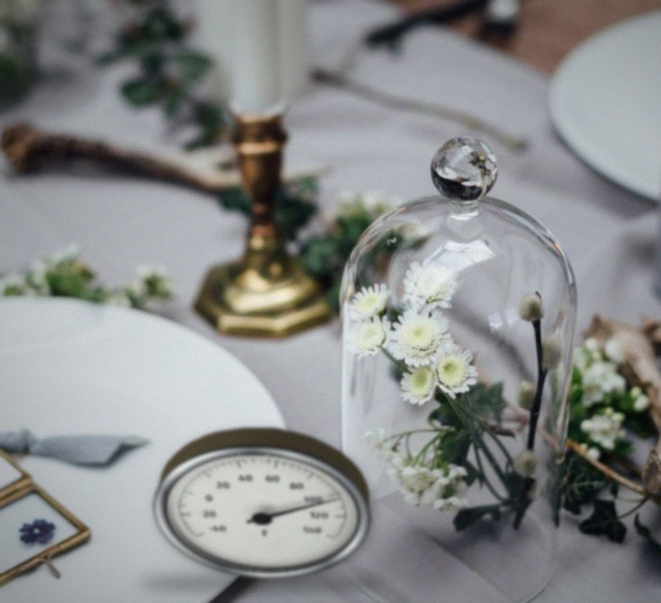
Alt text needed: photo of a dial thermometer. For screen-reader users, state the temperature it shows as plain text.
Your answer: 100 °F
